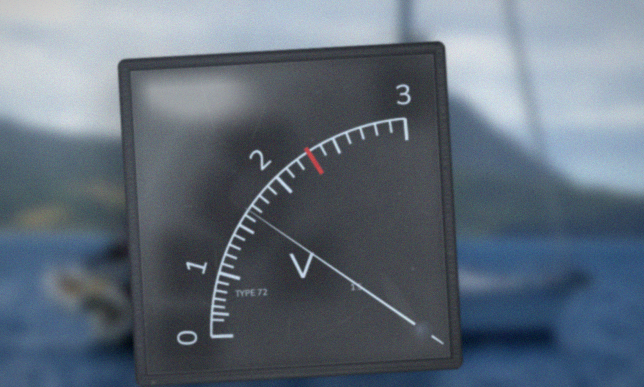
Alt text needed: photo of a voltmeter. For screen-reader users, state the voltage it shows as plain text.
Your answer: 1.65 V
